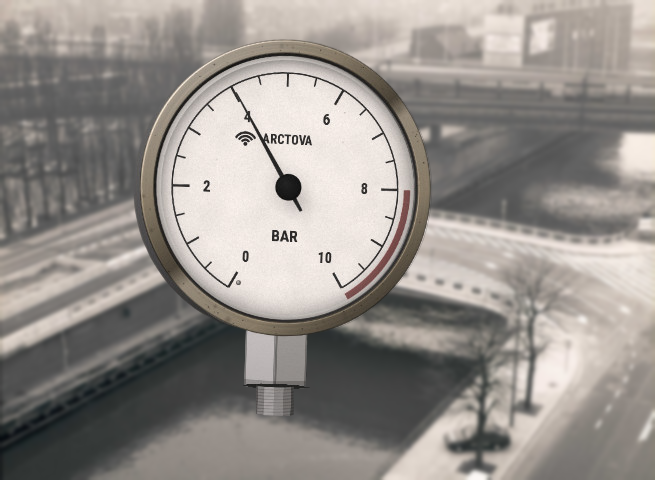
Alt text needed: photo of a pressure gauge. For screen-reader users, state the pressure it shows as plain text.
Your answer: 4 bar
